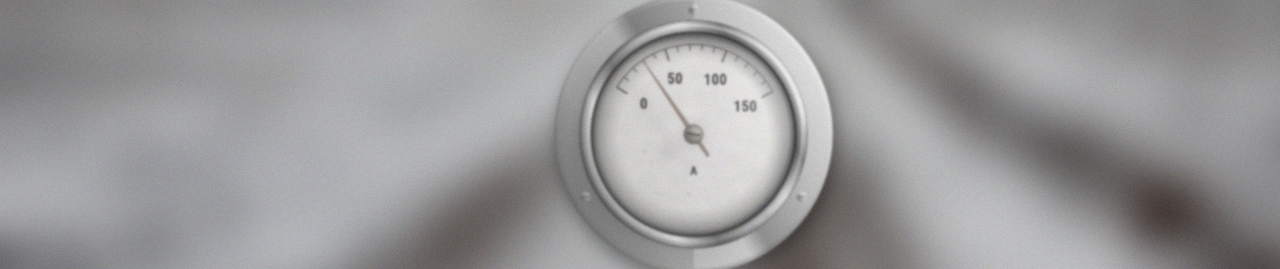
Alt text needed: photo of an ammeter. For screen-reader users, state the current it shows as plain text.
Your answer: 30 A
